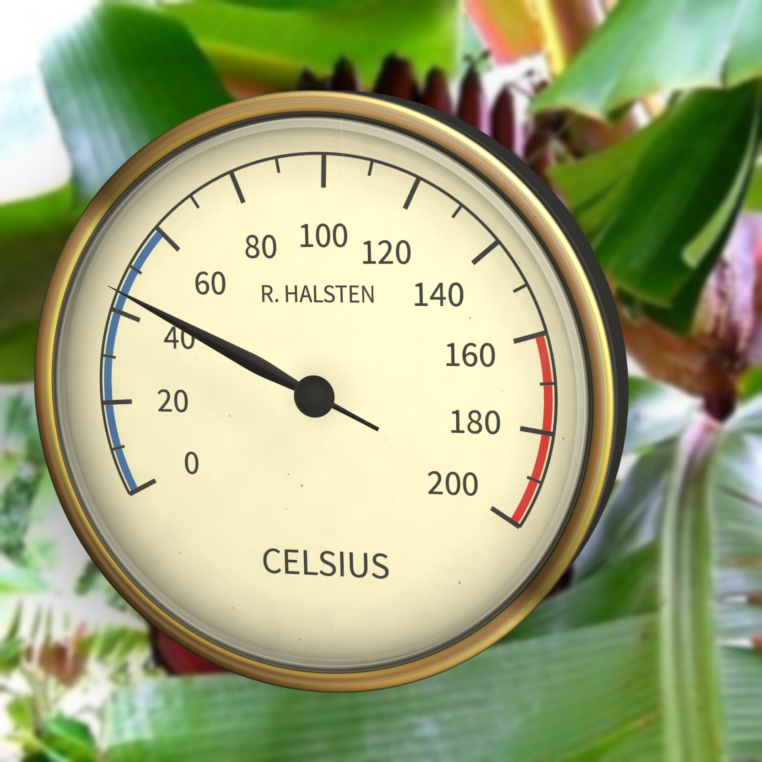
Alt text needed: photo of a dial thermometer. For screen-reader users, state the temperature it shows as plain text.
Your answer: 45 °C
